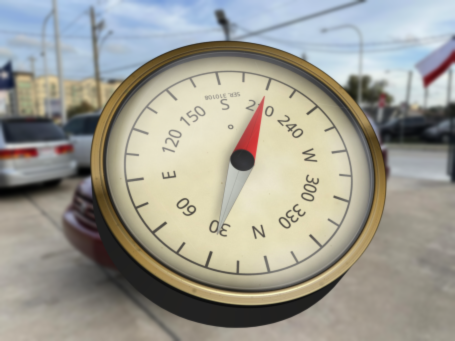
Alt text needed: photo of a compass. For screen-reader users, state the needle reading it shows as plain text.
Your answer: 210 °
